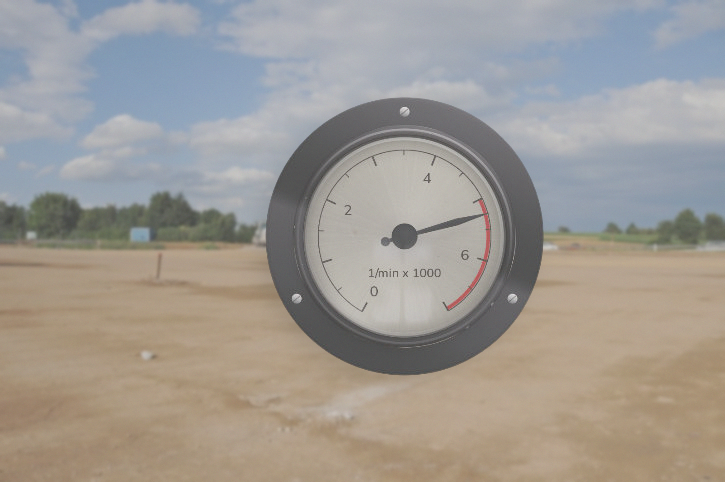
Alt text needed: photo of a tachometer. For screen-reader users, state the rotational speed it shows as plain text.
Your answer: 5250 rpm
